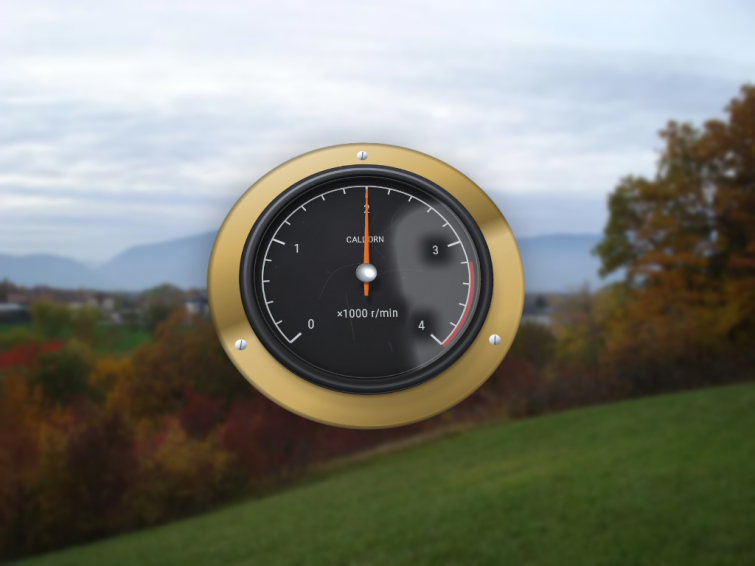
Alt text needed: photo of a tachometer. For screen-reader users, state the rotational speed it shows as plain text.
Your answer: 2000 rpm
